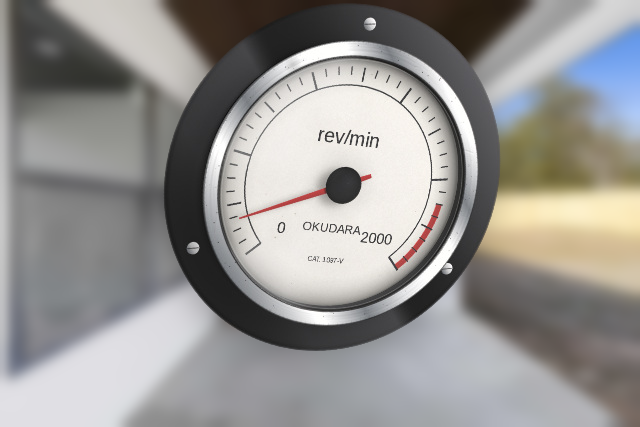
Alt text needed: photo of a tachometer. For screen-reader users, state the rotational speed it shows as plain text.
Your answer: 150 rpm
